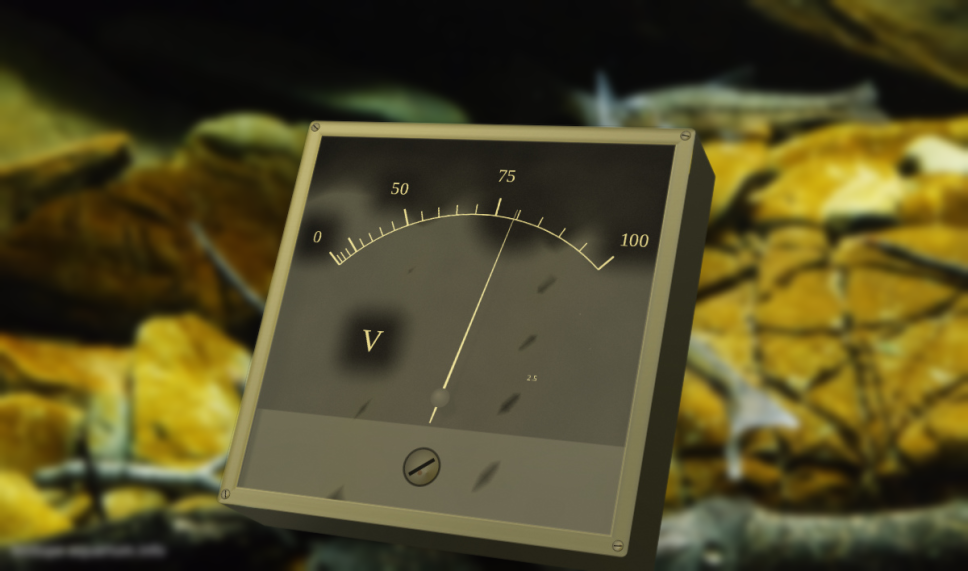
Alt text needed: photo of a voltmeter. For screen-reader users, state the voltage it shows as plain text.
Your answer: 80 V
